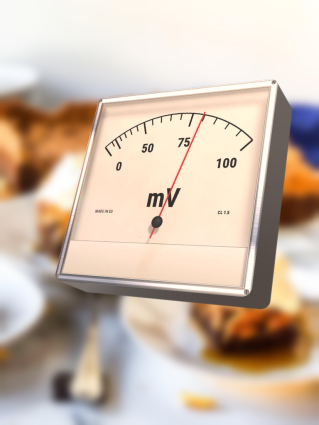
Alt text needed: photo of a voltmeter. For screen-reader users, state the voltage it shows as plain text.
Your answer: 80 mV
